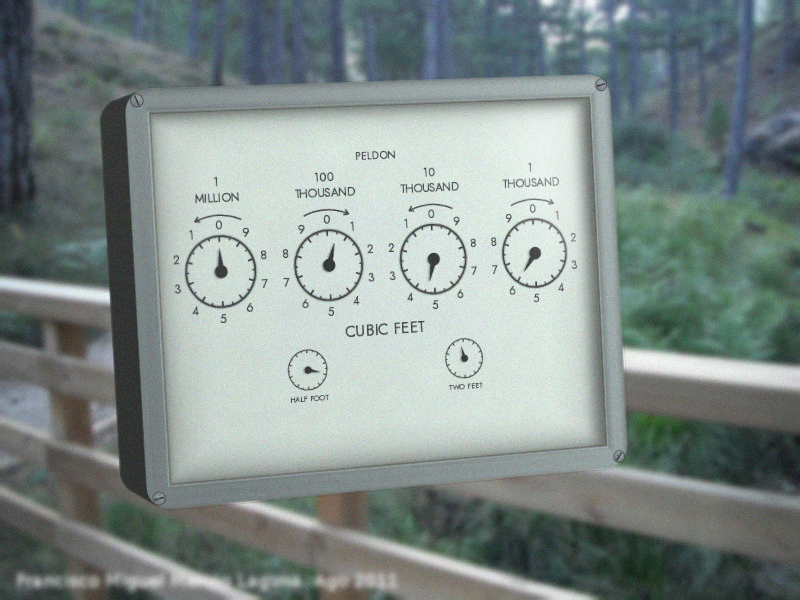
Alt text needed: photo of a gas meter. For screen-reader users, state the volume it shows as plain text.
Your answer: 4600 ft³
